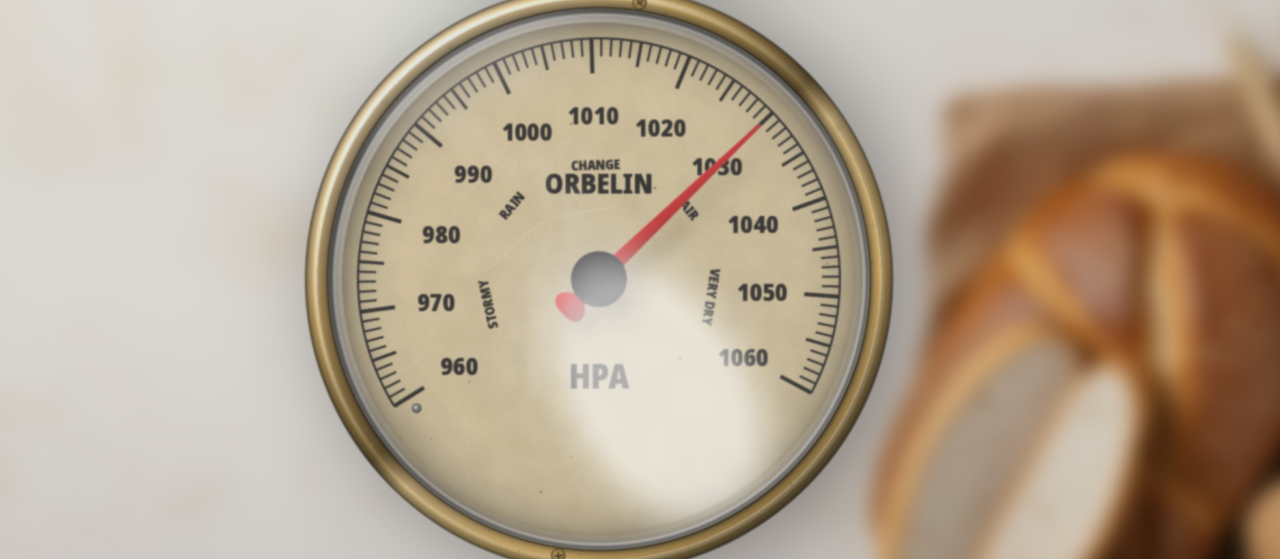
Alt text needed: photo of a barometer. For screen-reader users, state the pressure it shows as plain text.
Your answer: 1030 hPa
